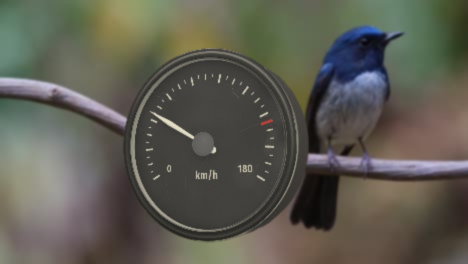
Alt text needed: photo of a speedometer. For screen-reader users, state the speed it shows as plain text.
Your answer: 45 km/h
